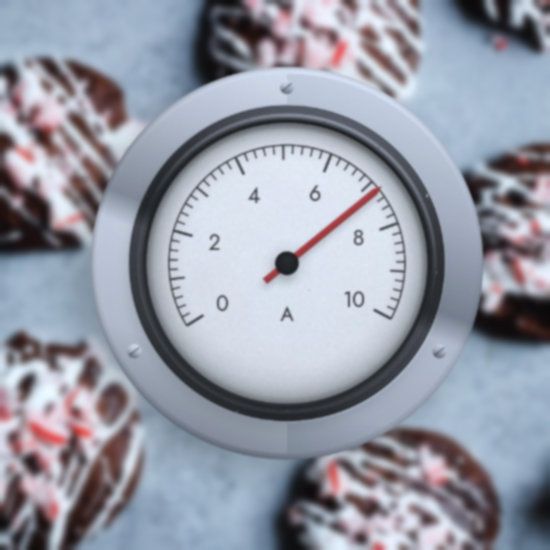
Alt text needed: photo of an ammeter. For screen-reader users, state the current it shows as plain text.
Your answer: 7.2 A
